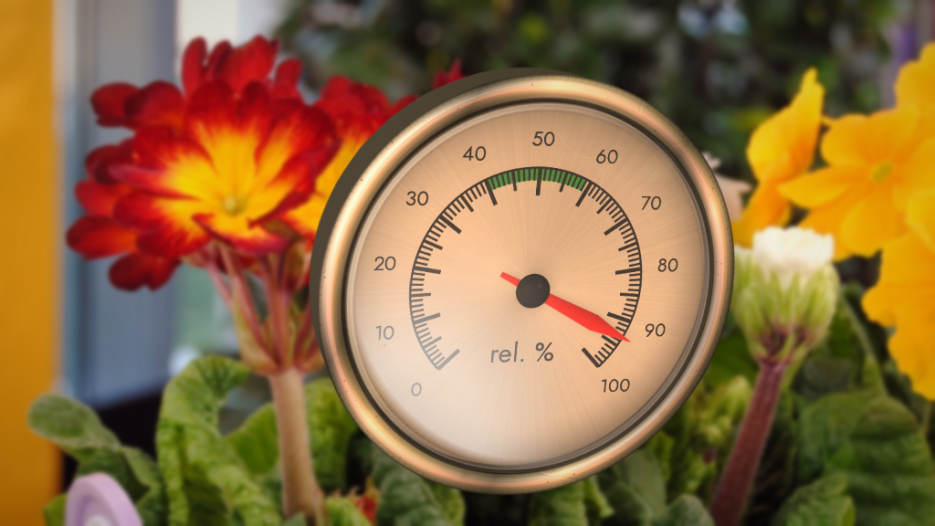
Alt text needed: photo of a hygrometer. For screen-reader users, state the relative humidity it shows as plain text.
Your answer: 93 %
